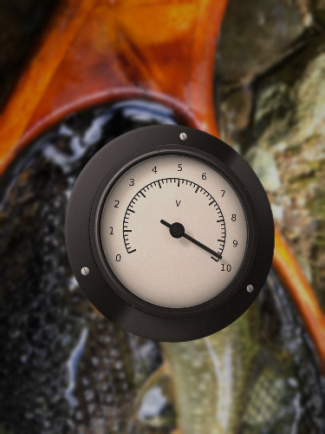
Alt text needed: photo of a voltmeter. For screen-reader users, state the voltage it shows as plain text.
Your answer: 9.8 V
